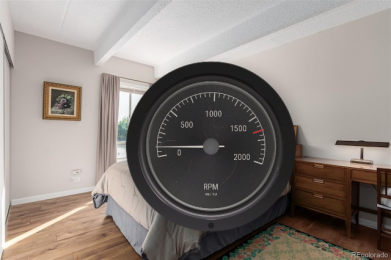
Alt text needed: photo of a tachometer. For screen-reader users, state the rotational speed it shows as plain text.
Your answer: 100 rpm
